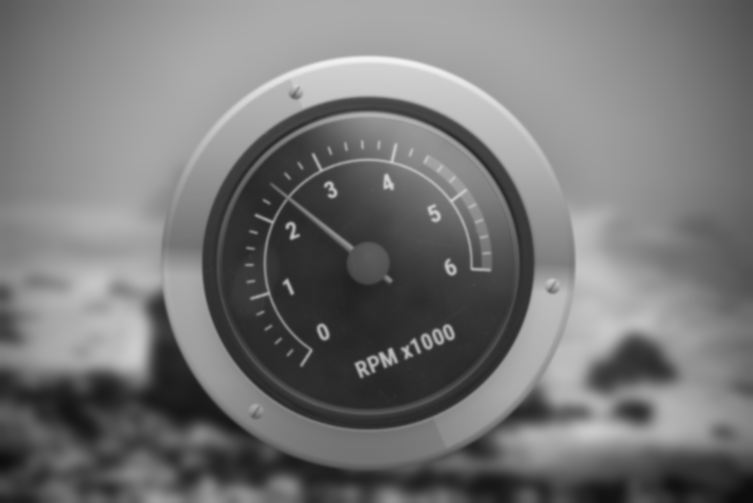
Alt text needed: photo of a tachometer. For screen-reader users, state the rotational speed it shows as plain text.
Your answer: 2400 rpm
